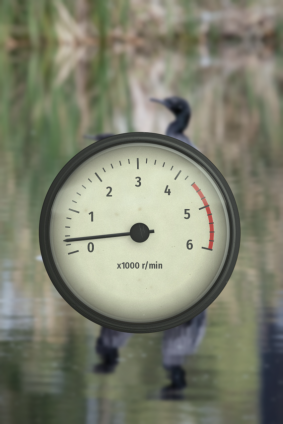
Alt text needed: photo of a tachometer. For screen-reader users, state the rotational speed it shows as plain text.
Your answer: 300 rpm
